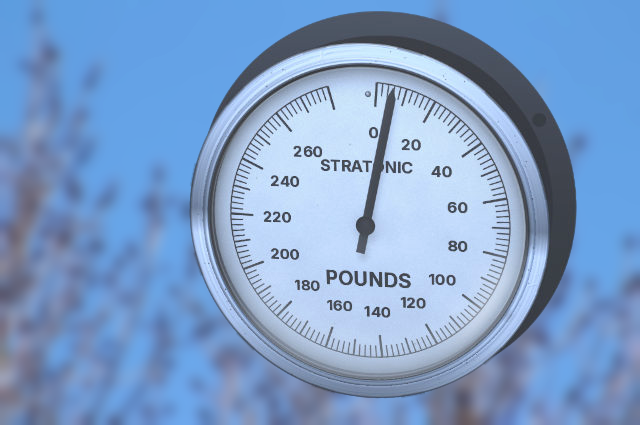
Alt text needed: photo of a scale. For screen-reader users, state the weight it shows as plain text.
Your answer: 6 lb
